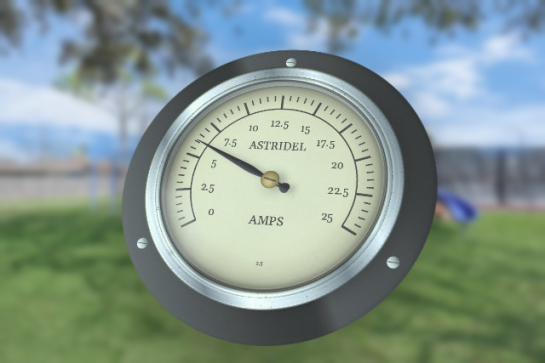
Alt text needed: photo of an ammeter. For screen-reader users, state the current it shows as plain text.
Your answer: 6 A
